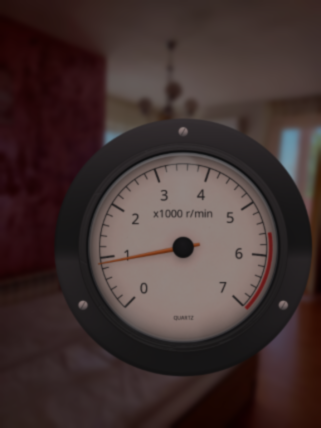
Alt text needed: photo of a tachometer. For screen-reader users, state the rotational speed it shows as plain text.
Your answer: 900 rpm
